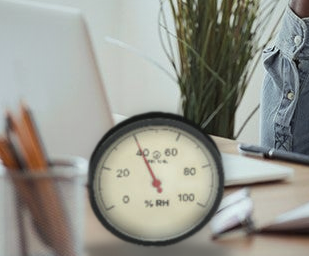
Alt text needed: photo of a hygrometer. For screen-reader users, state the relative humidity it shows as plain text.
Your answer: 40 %
